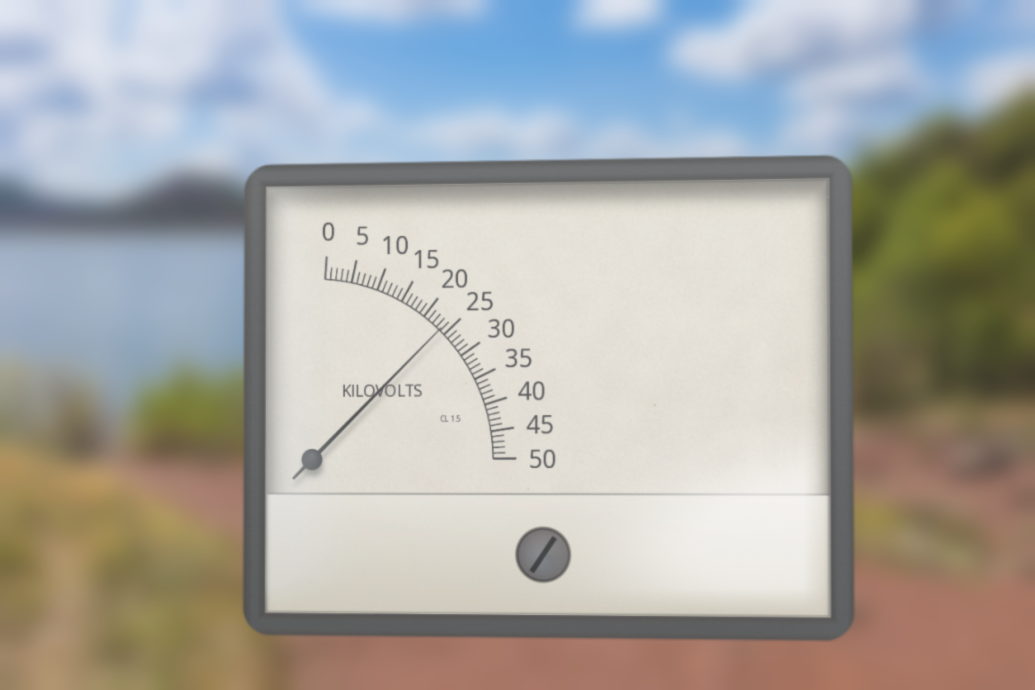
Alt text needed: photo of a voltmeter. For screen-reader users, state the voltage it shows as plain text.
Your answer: 24 kV
